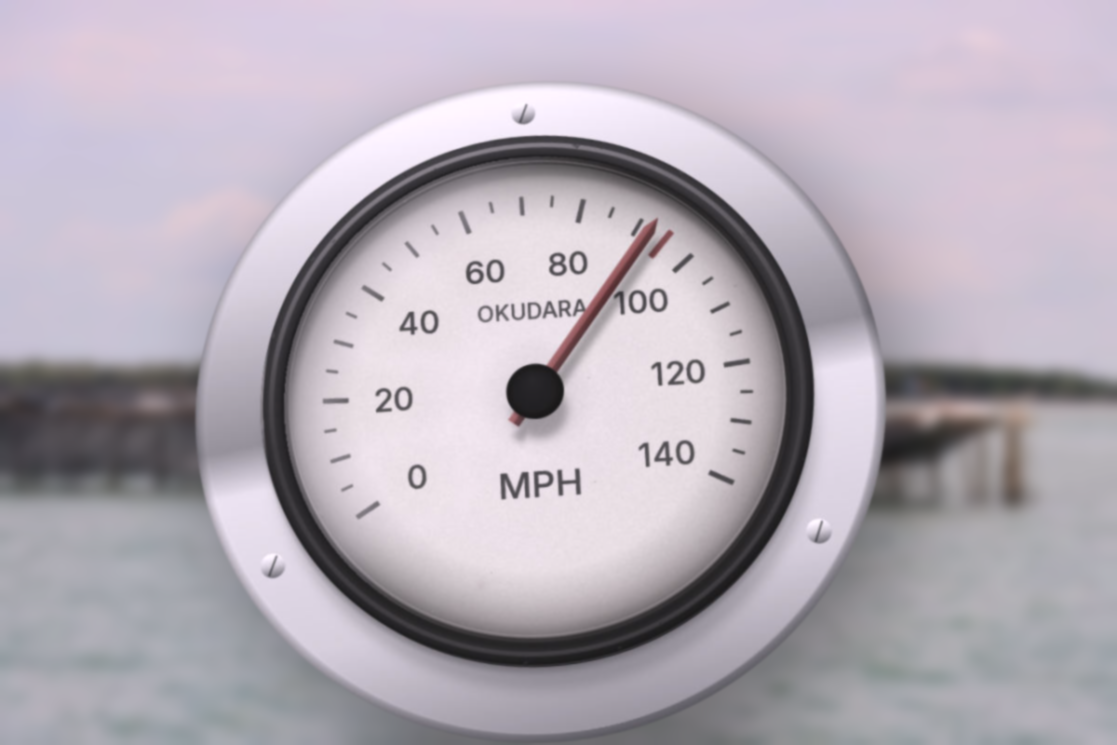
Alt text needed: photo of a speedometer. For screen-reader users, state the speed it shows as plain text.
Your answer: 92.5 mph
